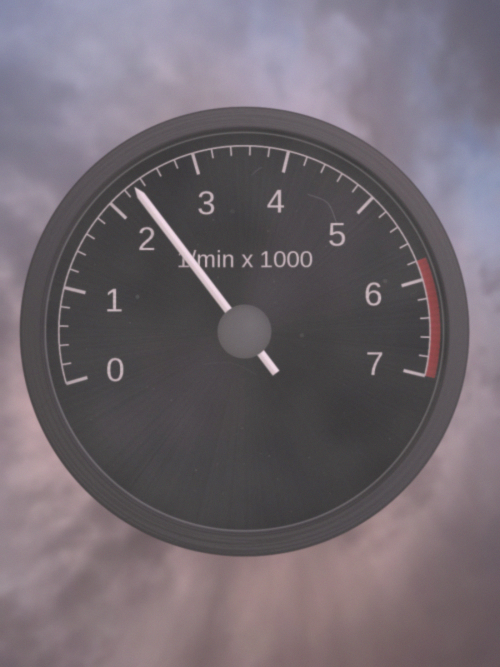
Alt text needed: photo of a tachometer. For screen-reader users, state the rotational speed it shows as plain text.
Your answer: 2300 rpm
